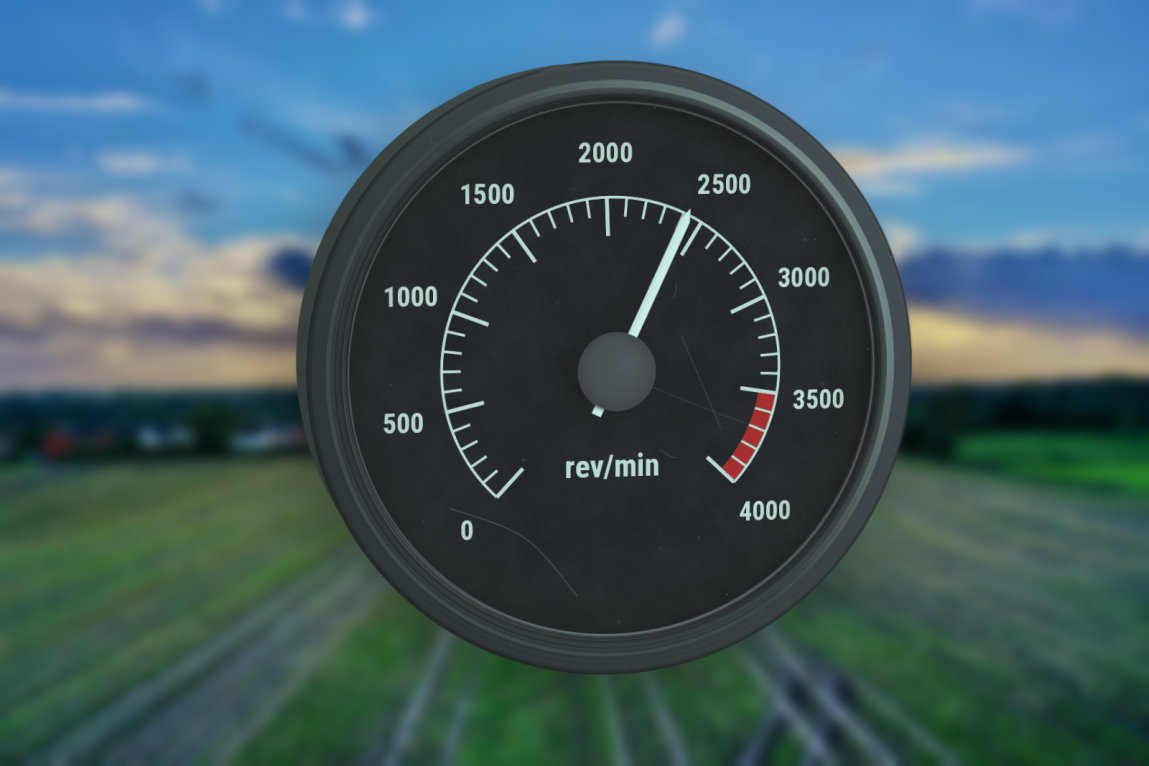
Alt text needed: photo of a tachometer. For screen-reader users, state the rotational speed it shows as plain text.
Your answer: 2400 rpm
